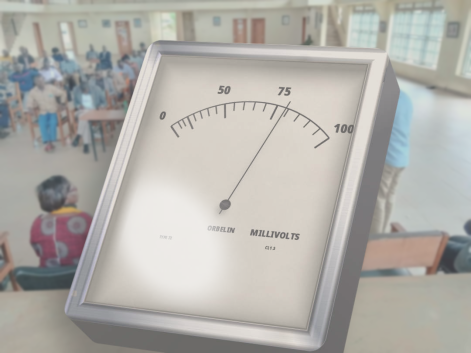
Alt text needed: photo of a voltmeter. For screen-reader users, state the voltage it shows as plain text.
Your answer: 80 mV
